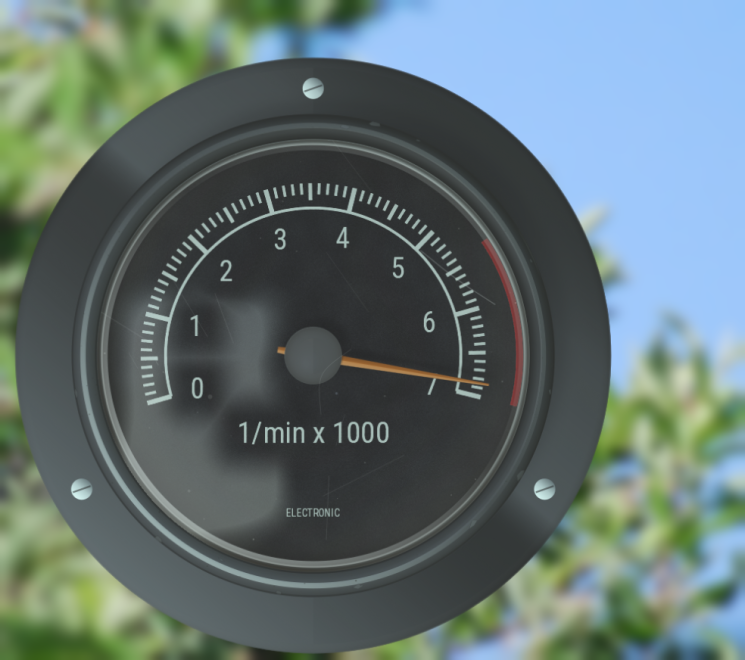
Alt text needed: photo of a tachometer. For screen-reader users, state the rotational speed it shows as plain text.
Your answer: 6850 rpm
